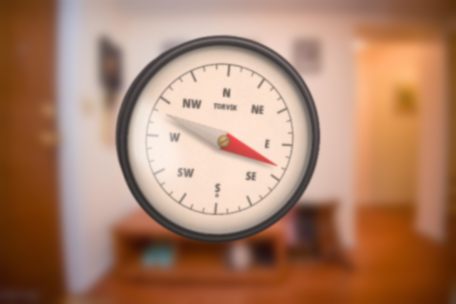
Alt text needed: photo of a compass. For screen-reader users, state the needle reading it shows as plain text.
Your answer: 110 °
